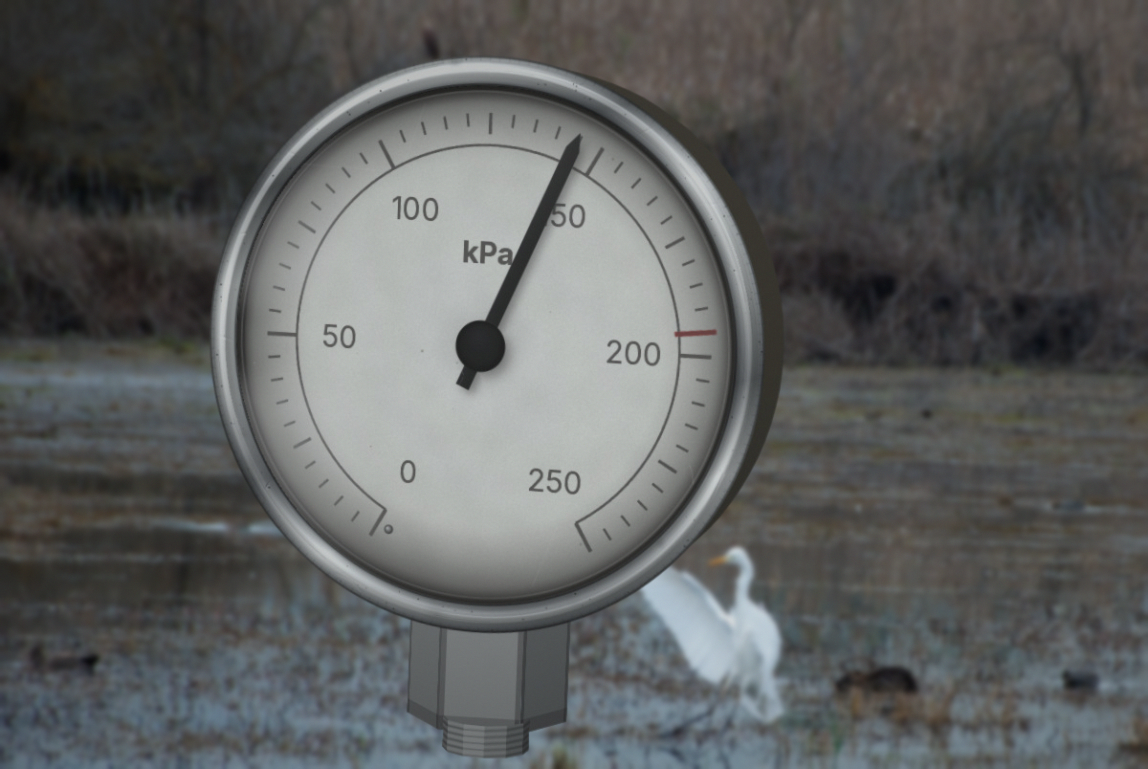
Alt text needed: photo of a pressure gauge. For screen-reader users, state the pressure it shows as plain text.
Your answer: 145 kPa
